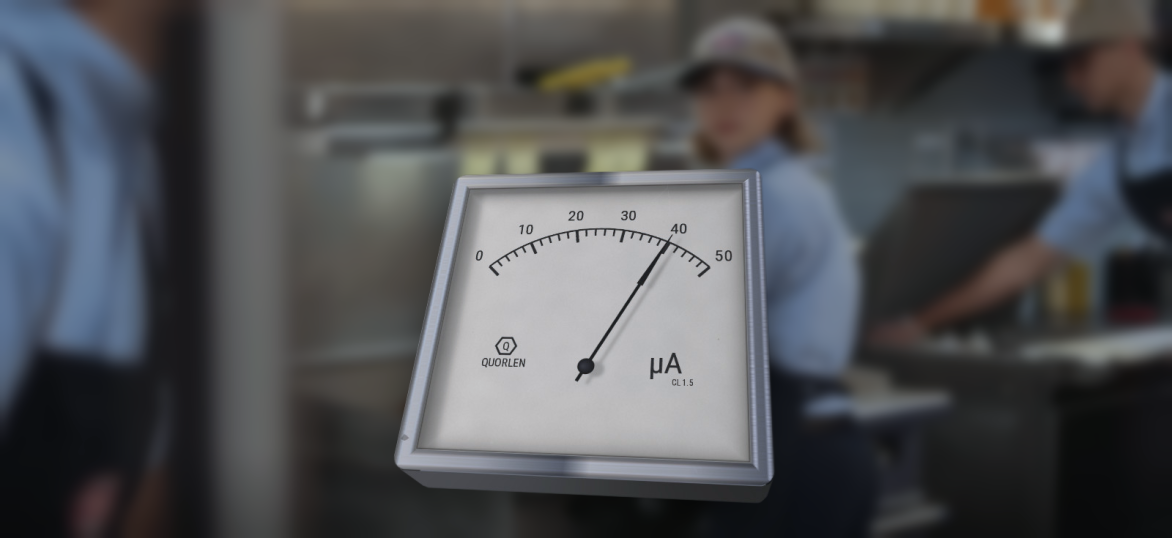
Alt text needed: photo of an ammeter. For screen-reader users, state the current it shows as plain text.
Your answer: 40 µA
